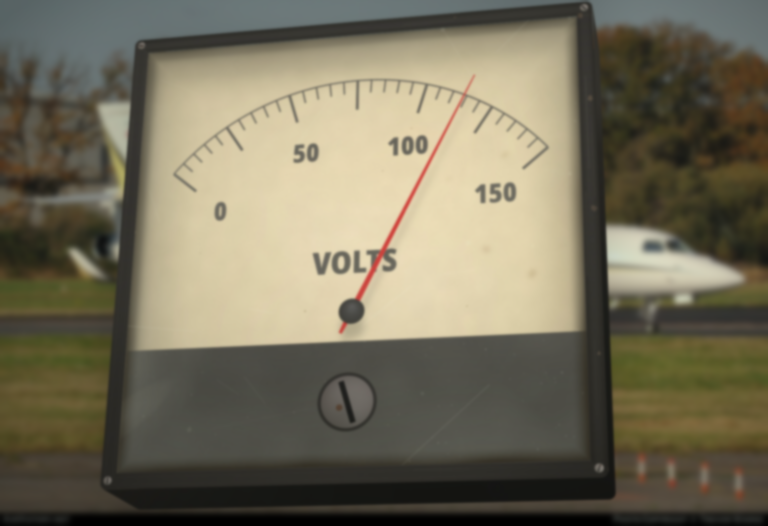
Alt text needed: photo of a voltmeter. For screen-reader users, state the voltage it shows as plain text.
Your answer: 115 V
